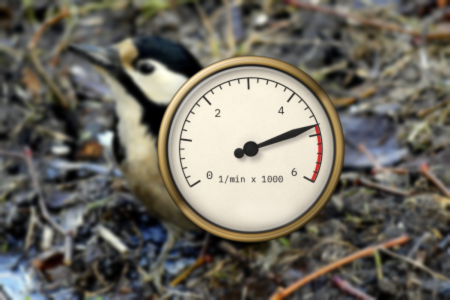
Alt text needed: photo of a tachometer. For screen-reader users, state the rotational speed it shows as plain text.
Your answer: 4800 rpm
